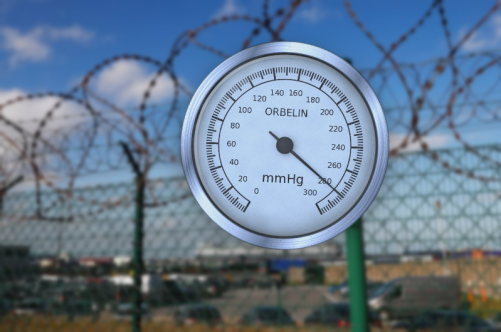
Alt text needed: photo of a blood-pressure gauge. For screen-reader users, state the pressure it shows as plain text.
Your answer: 280 mmHg
